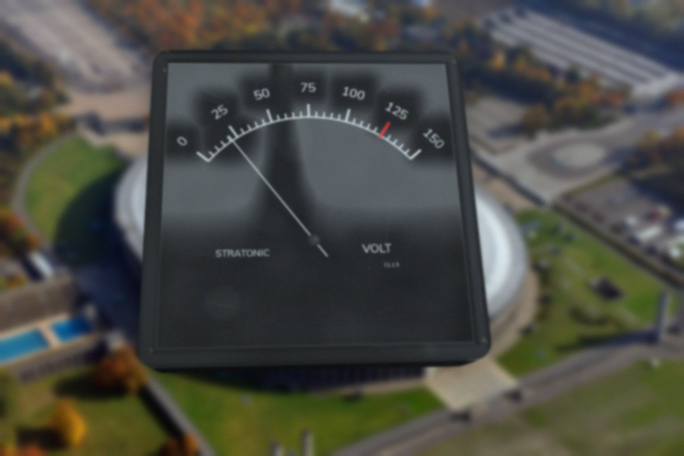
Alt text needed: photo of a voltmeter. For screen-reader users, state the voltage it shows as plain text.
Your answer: 20 V
